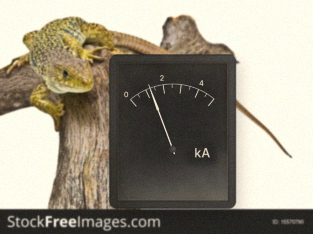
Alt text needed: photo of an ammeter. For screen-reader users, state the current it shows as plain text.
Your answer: 1.25 kA
